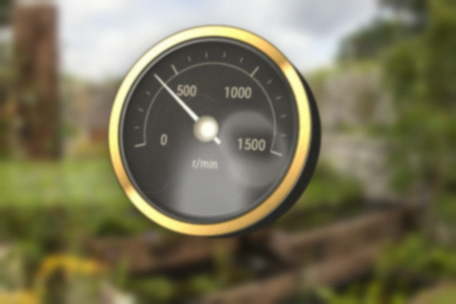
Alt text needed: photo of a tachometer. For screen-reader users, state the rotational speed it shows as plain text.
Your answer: 400 rpm
